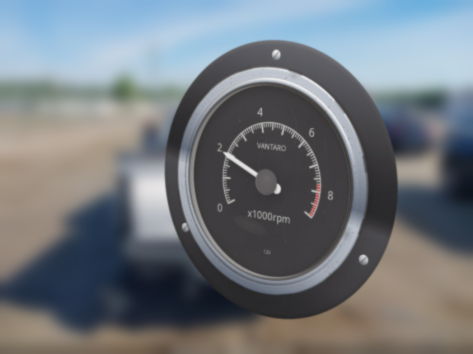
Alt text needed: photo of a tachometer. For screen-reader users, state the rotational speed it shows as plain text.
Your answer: 2000 rpm
